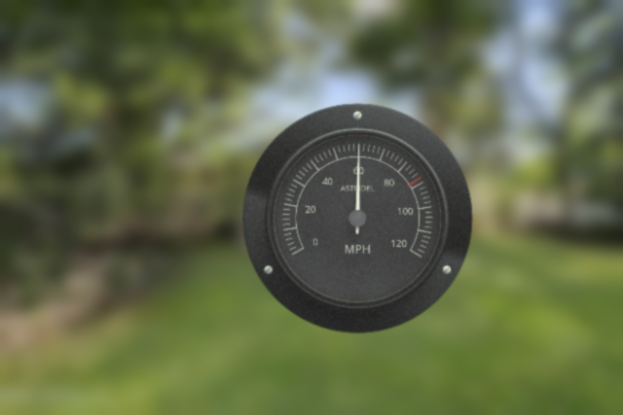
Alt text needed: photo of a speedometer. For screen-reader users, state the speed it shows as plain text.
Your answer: 60 mph
